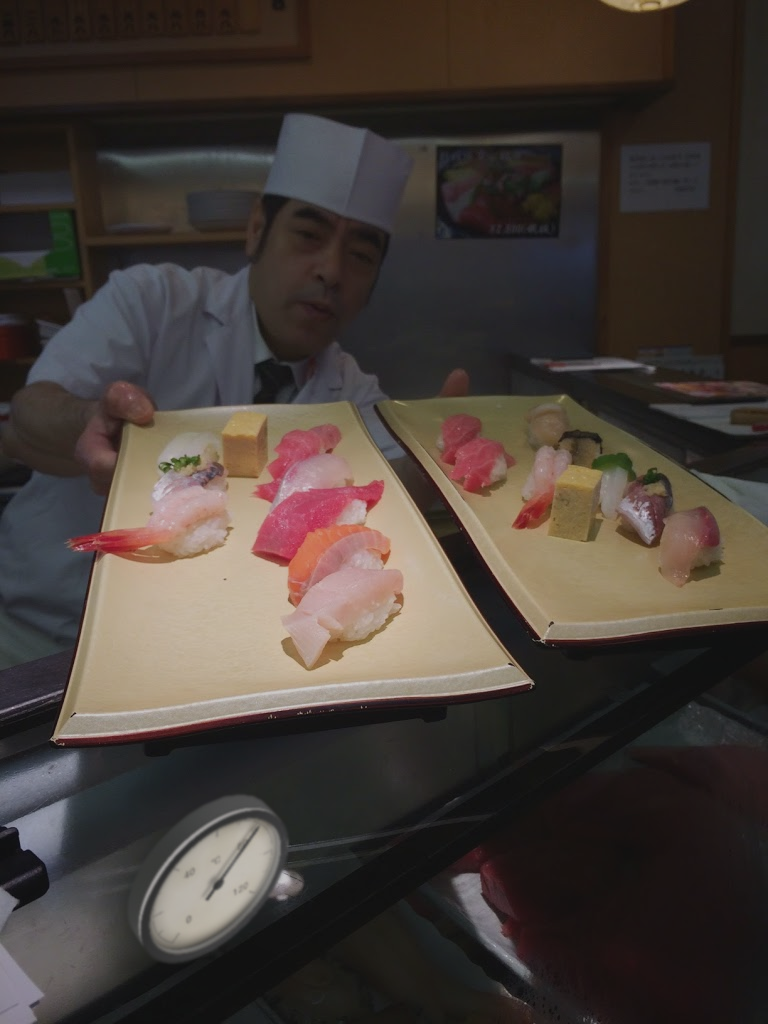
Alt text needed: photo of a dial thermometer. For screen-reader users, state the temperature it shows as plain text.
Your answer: 80 °C
